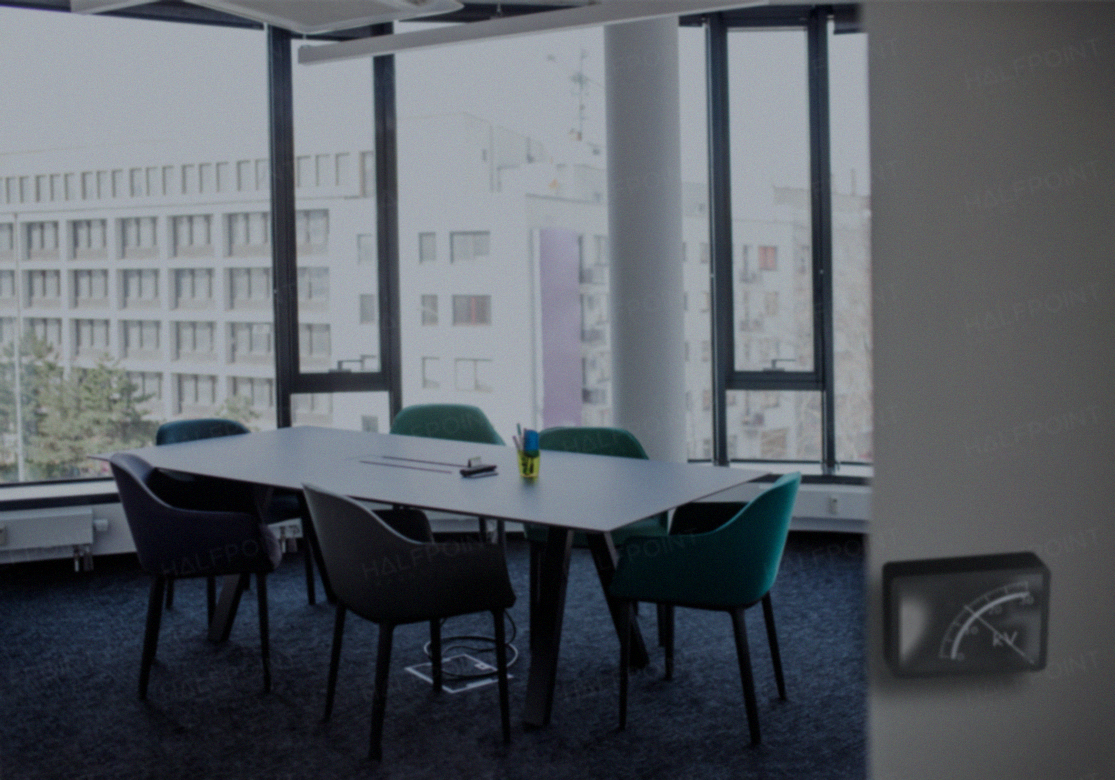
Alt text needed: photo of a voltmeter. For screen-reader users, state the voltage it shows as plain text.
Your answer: 15 kV
